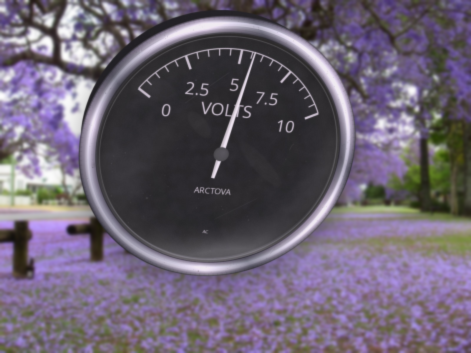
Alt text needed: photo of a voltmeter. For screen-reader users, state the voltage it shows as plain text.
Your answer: 5.5 V
